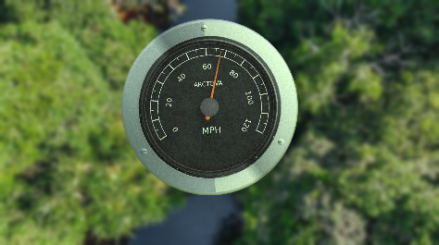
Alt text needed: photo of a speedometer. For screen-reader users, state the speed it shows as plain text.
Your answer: 67.5 mph
